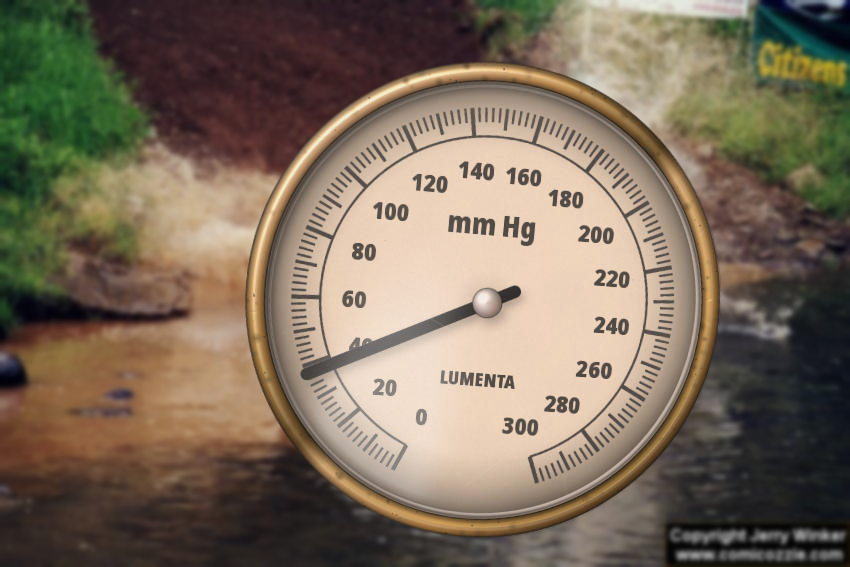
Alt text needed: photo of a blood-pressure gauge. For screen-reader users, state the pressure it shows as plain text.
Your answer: 38 mmHg
